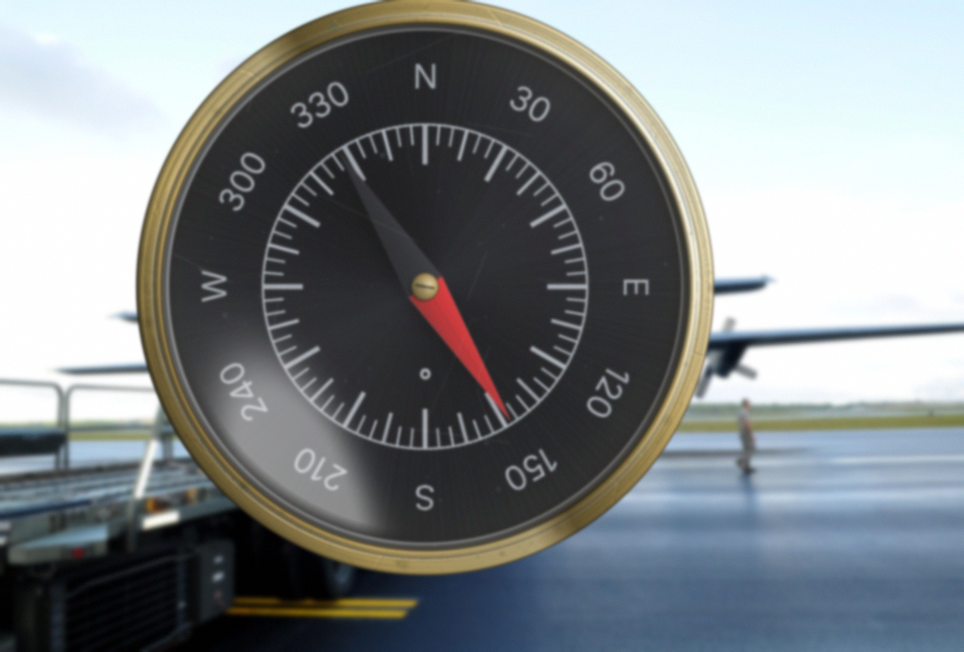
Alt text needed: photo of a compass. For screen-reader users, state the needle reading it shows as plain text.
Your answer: 147.5 °
